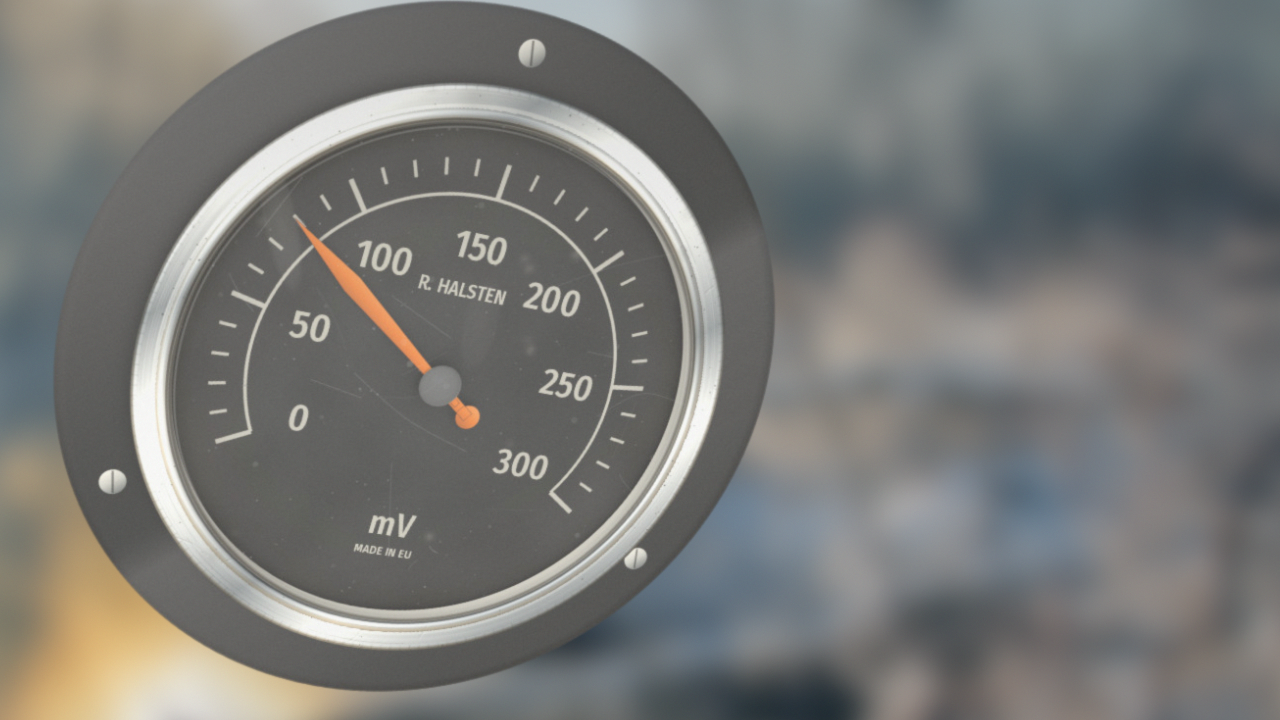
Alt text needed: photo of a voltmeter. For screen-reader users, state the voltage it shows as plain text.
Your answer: 80 mV
